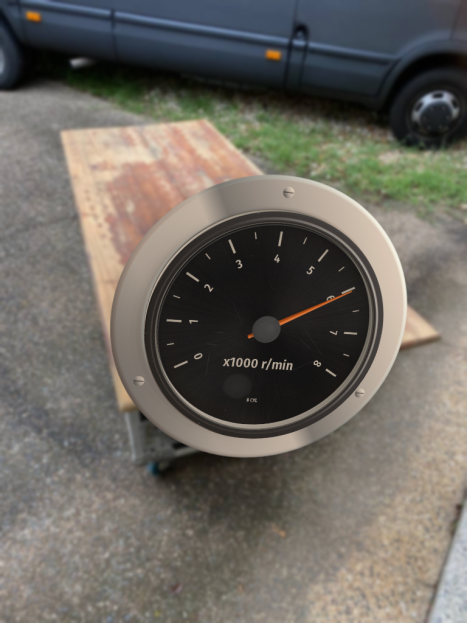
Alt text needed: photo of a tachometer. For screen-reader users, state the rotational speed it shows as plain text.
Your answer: 6000 rpm
